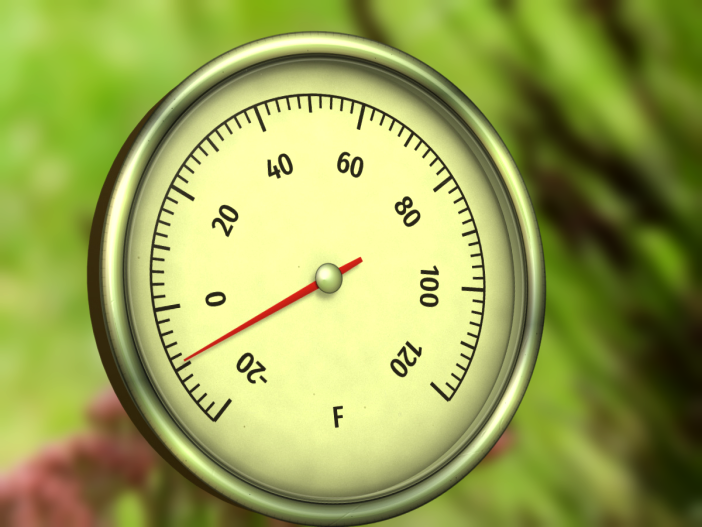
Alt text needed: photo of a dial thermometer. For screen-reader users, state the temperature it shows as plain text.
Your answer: -9 °F
